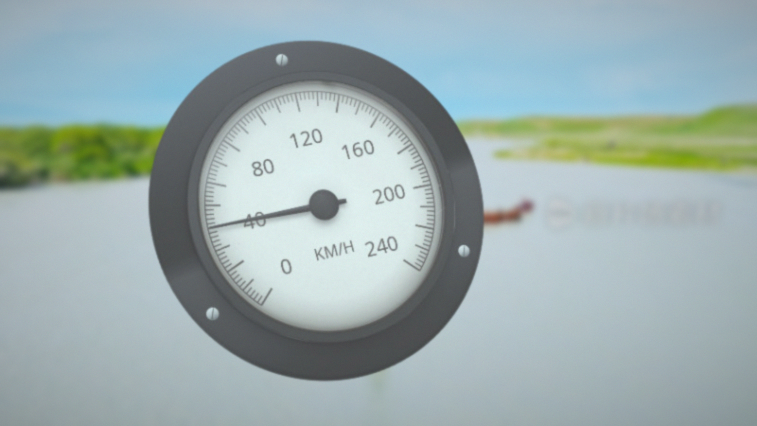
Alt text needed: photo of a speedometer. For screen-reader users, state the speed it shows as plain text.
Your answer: 40 km/h
